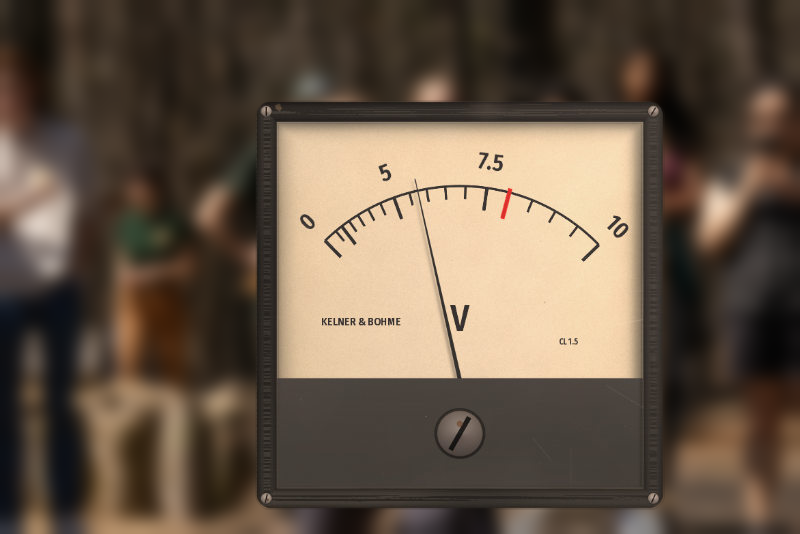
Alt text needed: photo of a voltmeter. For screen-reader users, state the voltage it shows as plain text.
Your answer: 5.75 V
